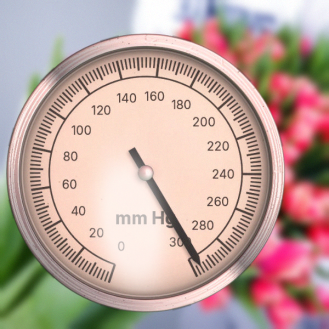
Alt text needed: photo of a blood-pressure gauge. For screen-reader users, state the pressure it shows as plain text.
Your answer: 296 mmHg
